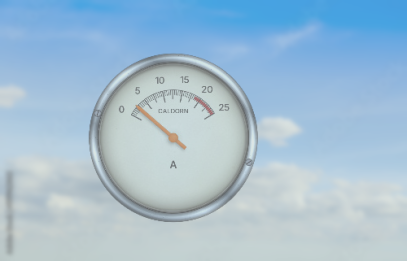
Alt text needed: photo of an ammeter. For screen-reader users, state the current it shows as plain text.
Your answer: 2.5 A
